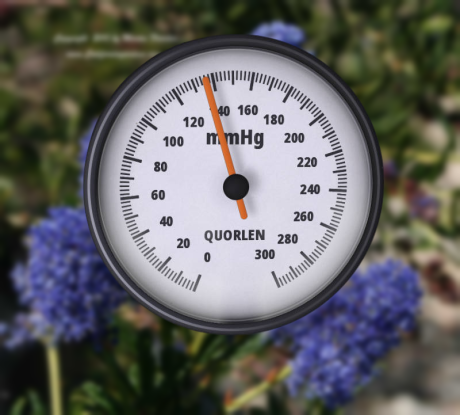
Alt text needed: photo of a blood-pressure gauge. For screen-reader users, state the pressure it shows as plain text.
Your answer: 136 mmHg
